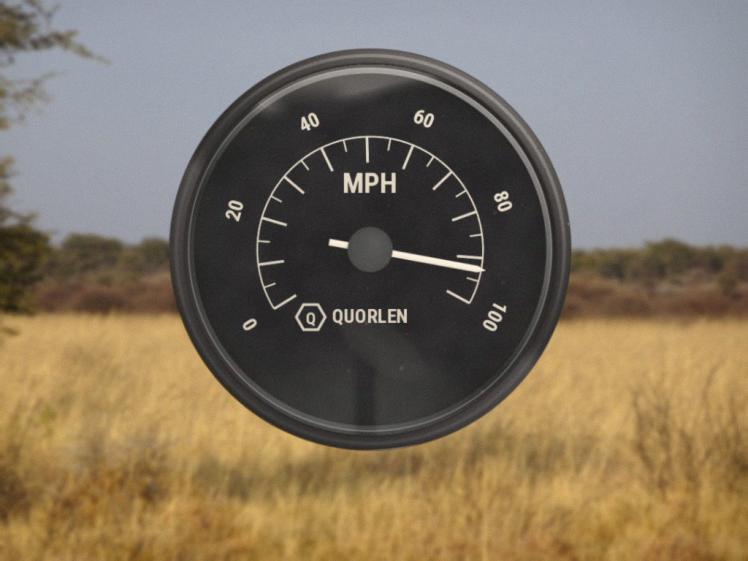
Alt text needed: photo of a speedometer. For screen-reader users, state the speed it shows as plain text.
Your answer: 92.5 mph
